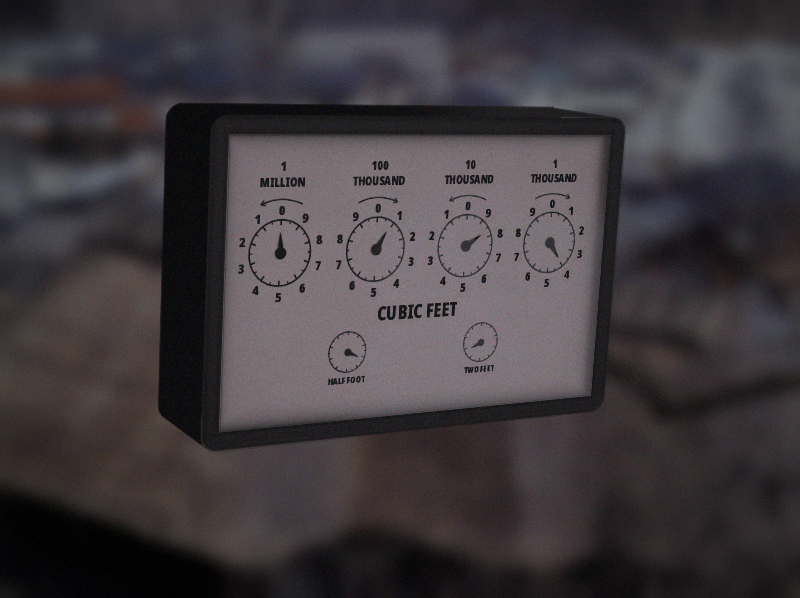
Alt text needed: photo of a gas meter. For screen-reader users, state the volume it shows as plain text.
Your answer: 8400 ft³
